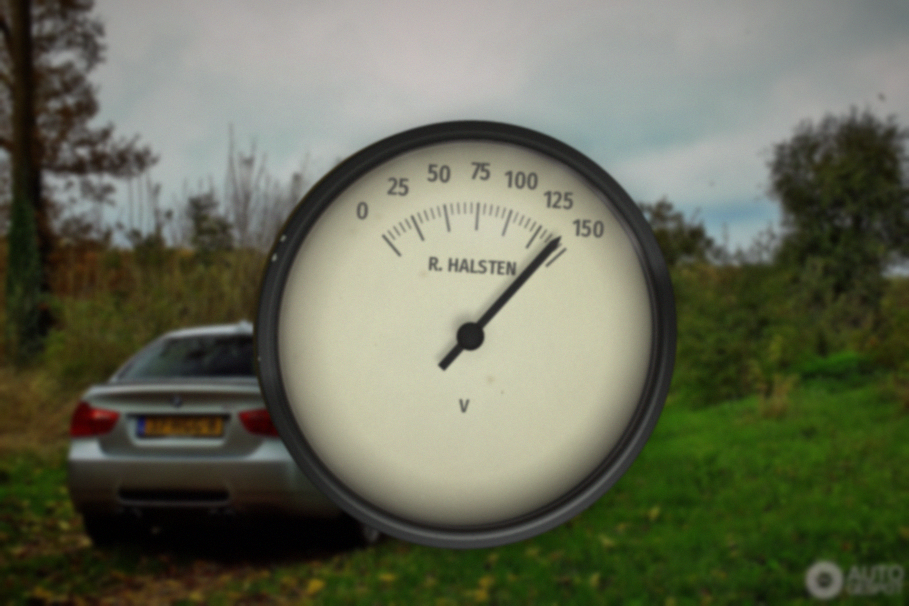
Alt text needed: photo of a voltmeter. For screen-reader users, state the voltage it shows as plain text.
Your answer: 140 V
